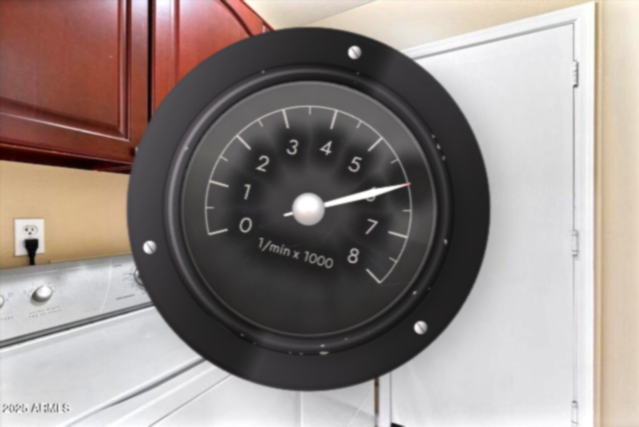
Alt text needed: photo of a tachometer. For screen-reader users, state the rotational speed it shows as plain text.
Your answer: 6000 rpm
